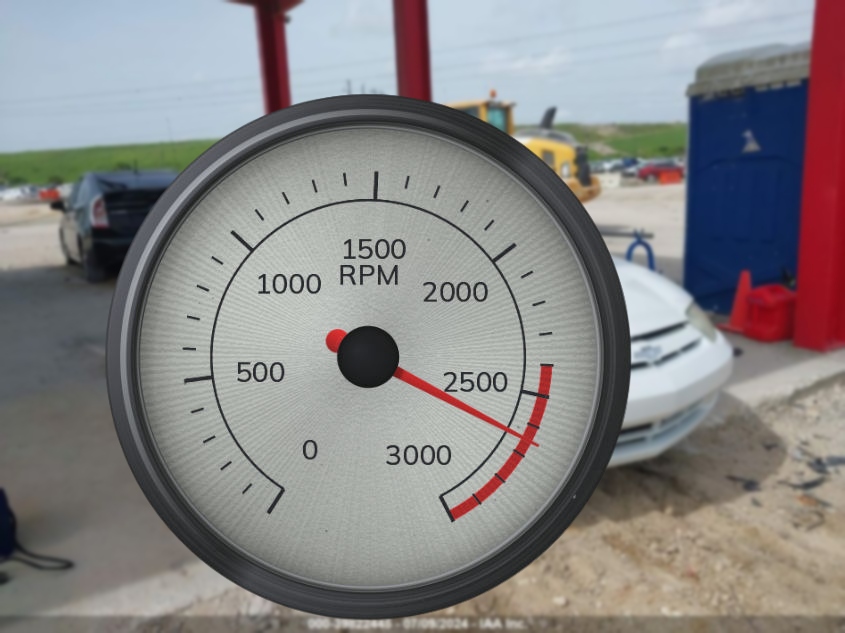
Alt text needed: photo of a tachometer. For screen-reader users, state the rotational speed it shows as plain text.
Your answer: 2650 rpm
